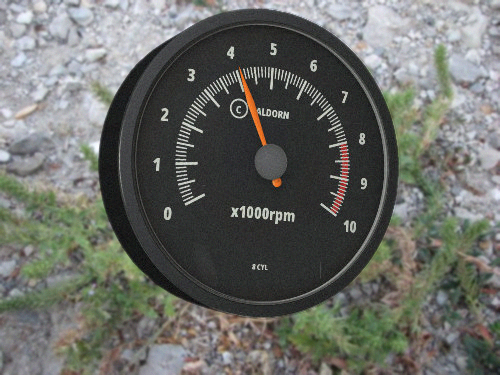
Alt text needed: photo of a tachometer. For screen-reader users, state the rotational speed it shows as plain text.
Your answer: 4000 rpm
